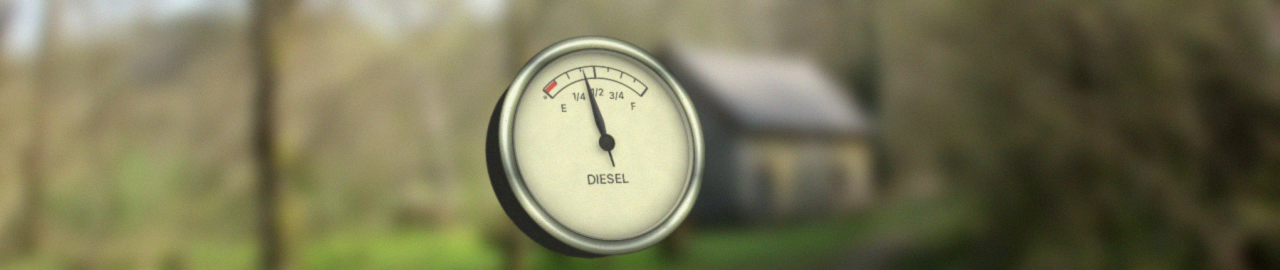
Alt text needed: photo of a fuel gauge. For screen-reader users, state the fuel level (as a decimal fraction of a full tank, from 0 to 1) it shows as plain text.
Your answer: 0.375
